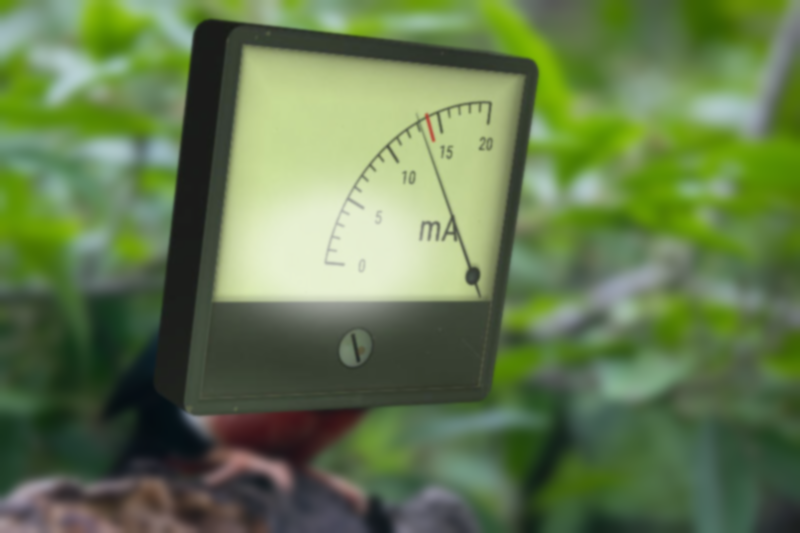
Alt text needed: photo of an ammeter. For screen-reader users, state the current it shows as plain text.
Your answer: 13 mA
